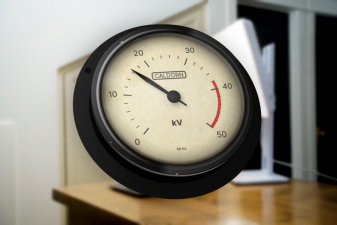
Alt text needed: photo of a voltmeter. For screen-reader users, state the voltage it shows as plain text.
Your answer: 16 kV
